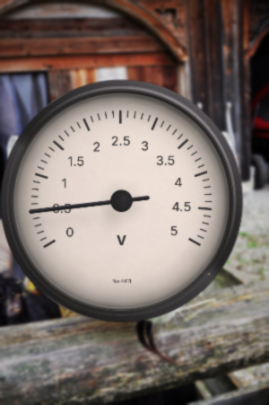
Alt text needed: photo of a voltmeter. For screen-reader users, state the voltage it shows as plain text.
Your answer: 0.5 V
